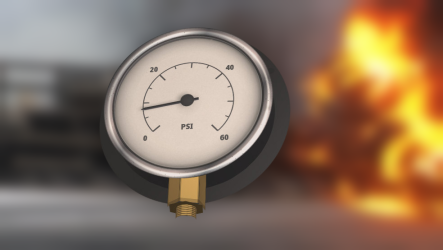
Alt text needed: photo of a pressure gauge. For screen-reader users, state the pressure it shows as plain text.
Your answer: 7.5 psi
